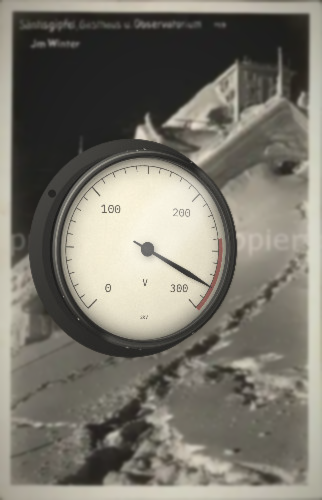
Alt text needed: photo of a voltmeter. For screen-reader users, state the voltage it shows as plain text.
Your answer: 280 V
